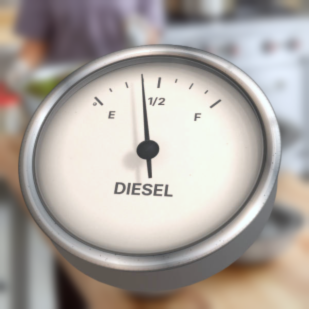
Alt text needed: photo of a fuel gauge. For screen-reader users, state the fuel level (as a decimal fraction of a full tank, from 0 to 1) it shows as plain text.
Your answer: 0.375
